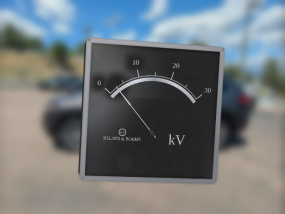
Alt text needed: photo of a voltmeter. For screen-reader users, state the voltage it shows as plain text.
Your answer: 2.5 kV
